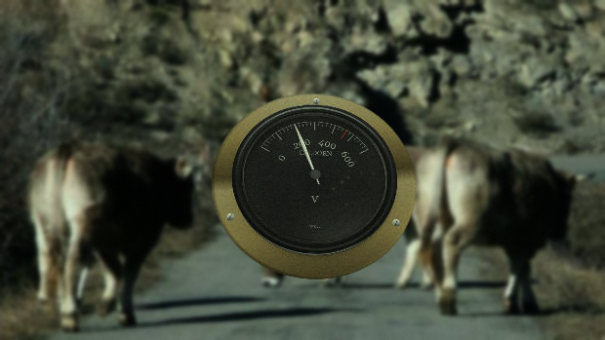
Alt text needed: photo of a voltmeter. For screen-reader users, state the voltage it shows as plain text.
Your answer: 200 V
